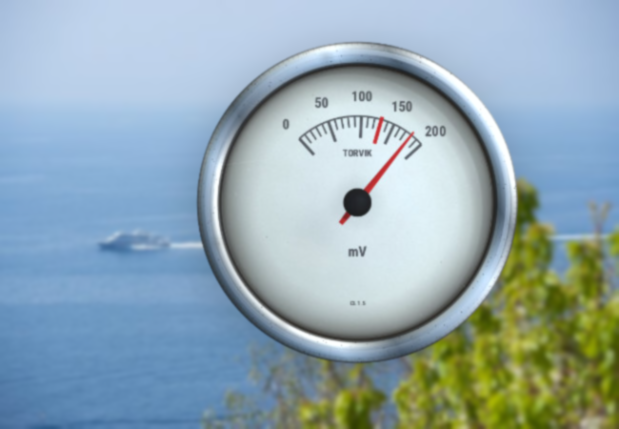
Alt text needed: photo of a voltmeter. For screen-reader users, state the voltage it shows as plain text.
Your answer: 180 mV
